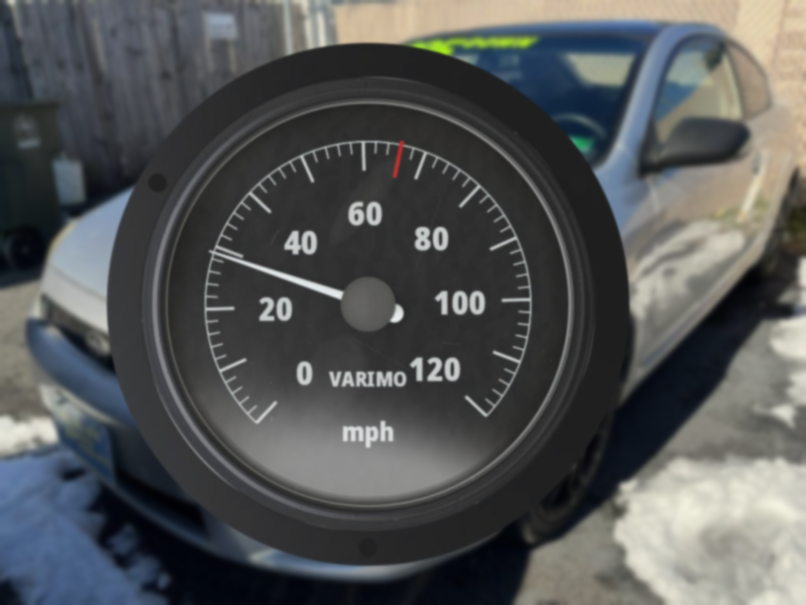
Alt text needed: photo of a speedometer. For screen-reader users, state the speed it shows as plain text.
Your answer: 29 mph
